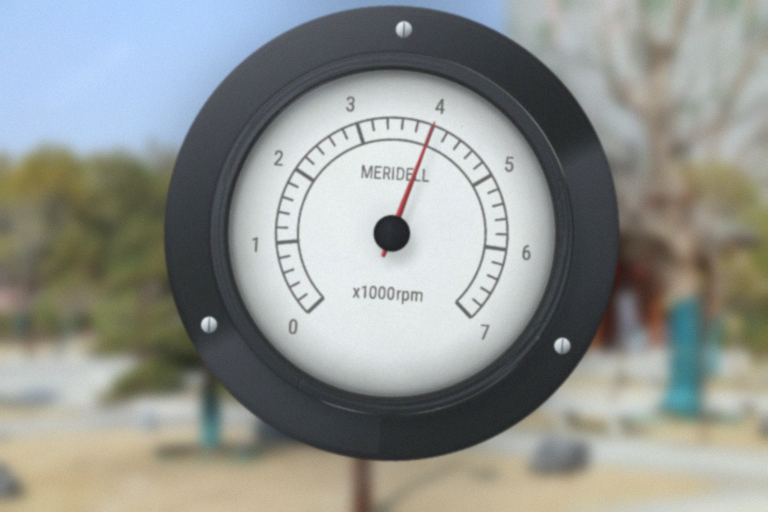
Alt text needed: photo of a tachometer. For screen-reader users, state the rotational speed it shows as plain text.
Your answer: 4000 rpm
